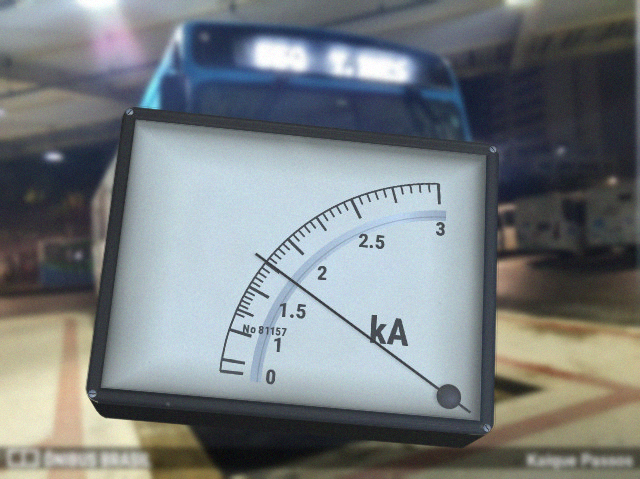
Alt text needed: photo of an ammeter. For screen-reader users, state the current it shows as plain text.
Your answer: 1.75 kA
